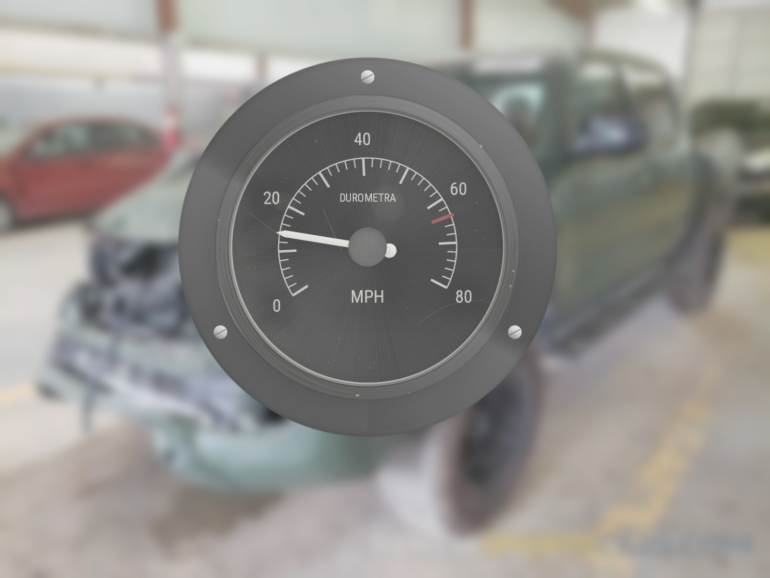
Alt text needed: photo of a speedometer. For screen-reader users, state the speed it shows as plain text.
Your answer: 14 mph
